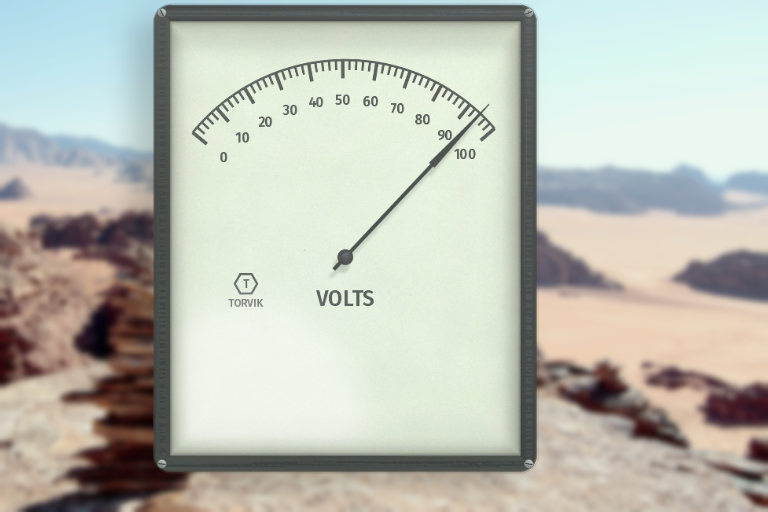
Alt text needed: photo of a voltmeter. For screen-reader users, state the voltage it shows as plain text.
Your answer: 94 V
